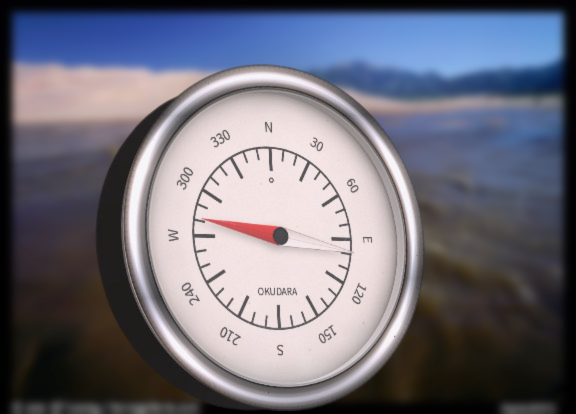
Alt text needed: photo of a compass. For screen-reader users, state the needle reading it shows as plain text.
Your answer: 280 °
